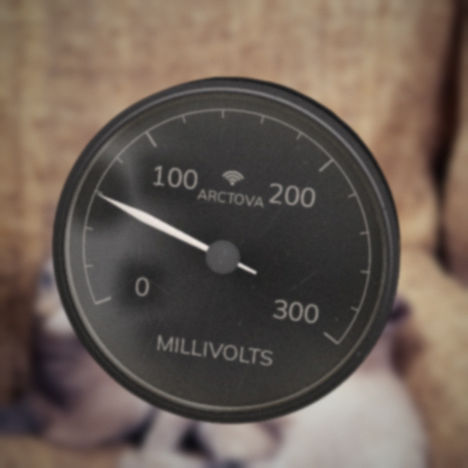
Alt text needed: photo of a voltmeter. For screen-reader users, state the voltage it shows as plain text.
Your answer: 60 mV
